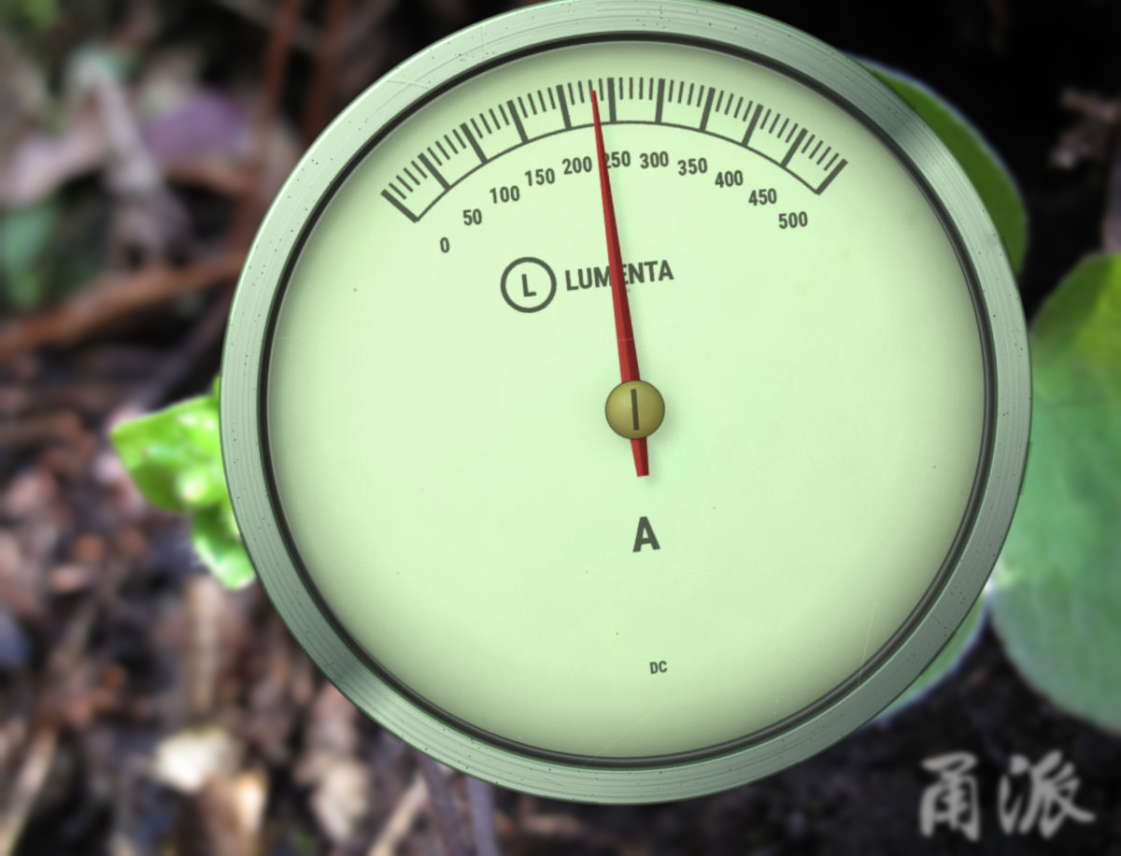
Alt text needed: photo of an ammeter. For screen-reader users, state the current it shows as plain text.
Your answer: 230 A
